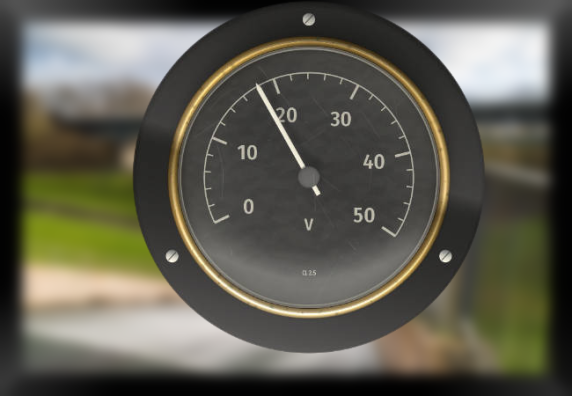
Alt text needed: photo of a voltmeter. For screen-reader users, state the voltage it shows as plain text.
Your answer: 18 V
